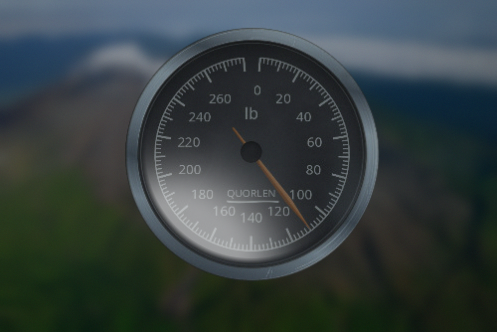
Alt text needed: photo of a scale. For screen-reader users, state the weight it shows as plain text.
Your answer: 110 lb
